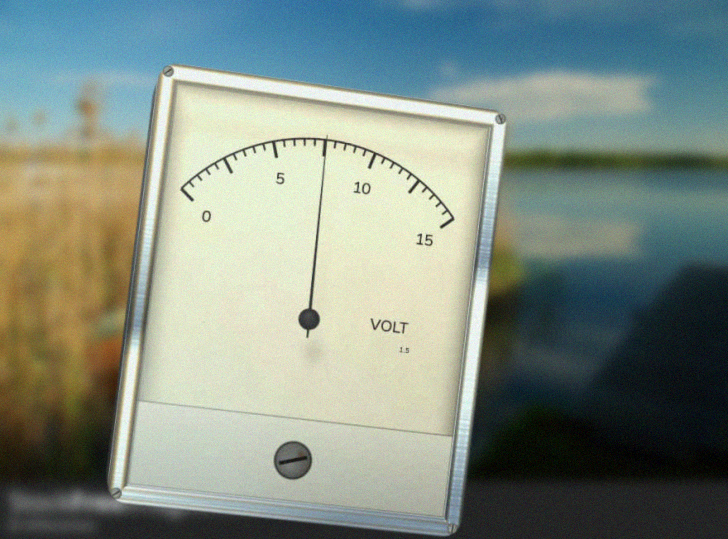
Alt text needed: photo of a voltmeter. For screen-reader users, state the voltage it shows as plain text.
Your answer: 7.5 V
